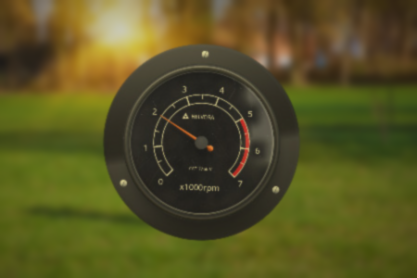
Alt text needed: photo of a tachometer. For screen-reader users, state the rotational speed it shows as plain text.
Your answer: 2000 rpm
